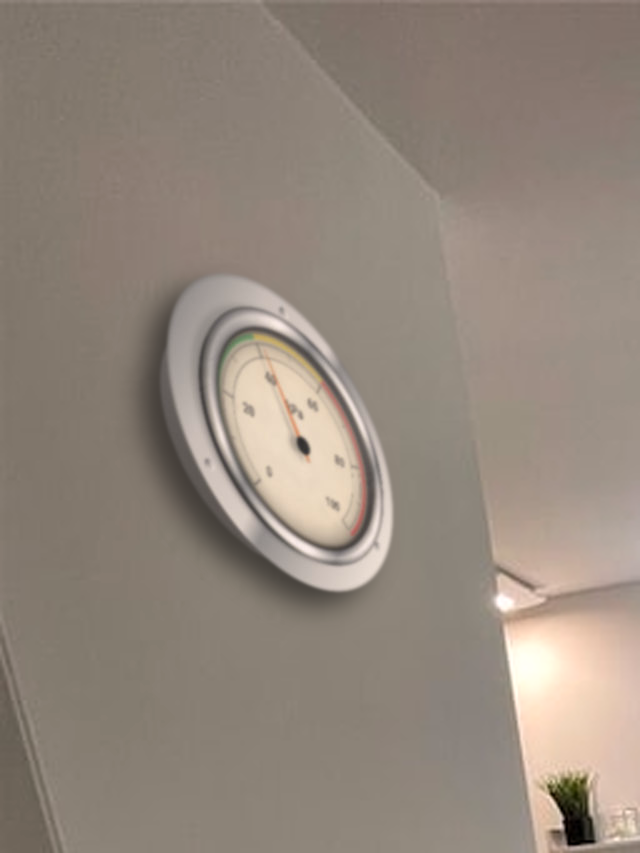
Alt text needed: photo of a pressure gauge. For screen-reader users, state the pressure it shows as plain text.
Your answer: 40 kPa
